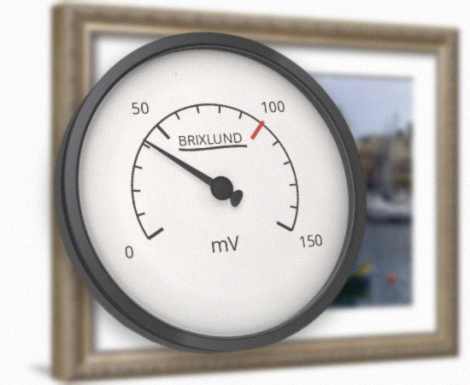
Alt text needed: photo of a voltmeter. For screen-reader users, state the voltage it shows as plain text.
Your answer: 40 mV
